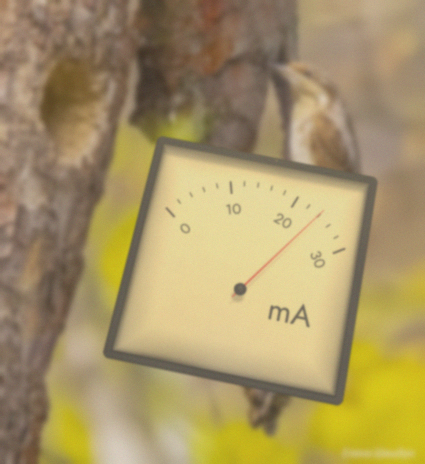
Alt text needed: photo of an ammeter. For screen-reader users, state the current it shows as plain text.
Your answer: 24 mA
